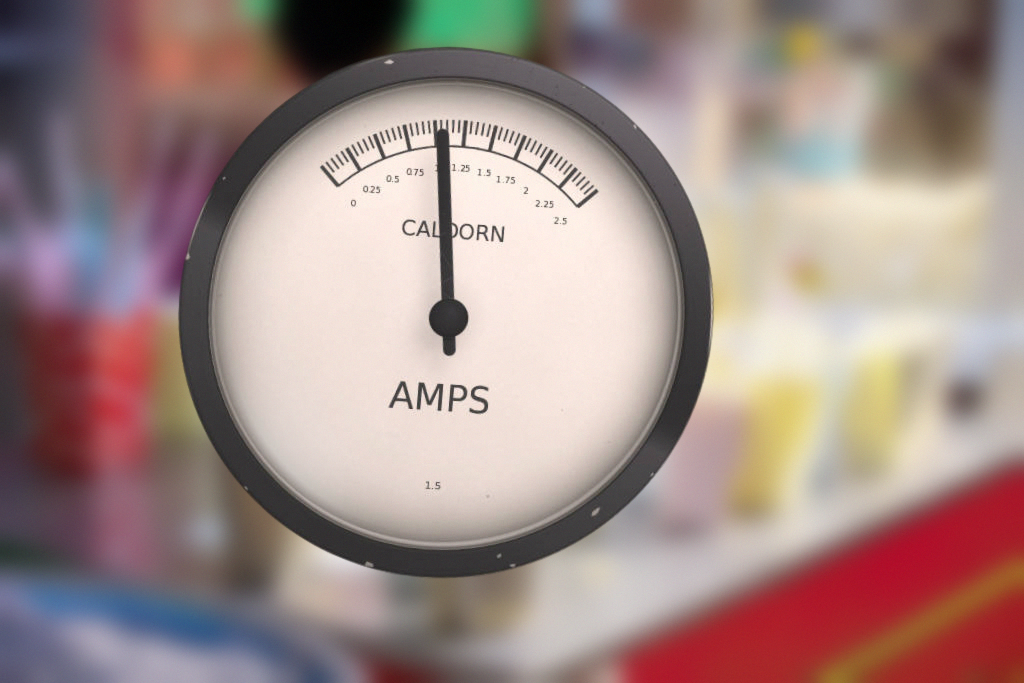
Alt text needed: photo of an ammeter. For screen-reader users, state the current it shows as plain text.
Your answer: 1.05 A
